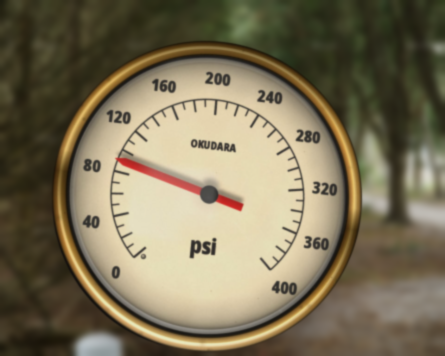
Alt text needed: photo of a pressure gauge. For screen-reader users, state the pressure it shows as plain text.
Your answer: 90 psi
